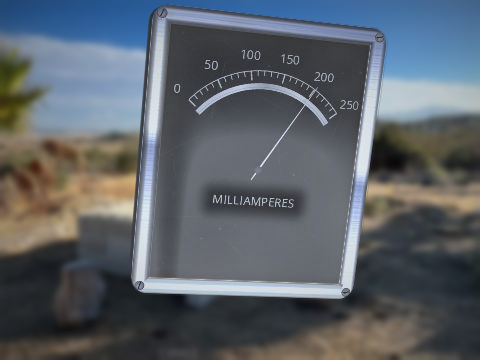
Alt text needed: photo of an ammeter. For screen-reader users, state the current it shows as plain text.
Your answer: 200 mA
